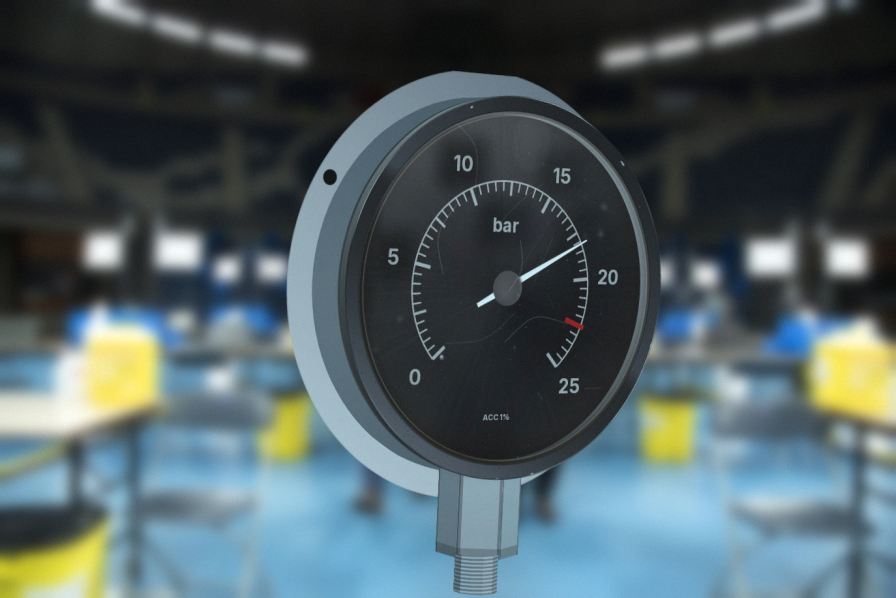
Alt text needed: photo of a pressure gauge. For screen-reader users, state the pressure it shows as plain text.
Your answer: 18 bar
